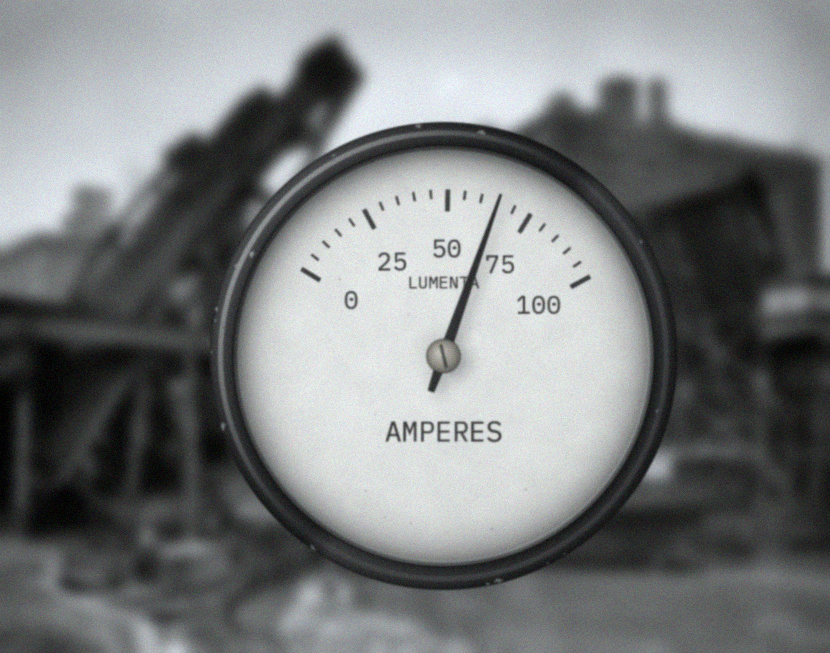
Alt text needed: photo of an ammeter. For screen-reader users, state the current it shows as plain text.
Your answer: 65 A
